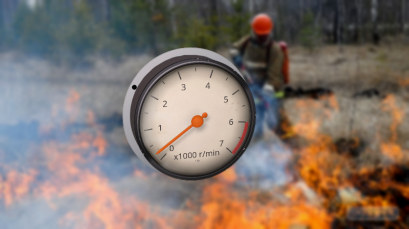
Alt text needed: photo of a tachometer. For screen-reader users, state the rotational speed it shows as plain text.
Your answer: 250 rpm
